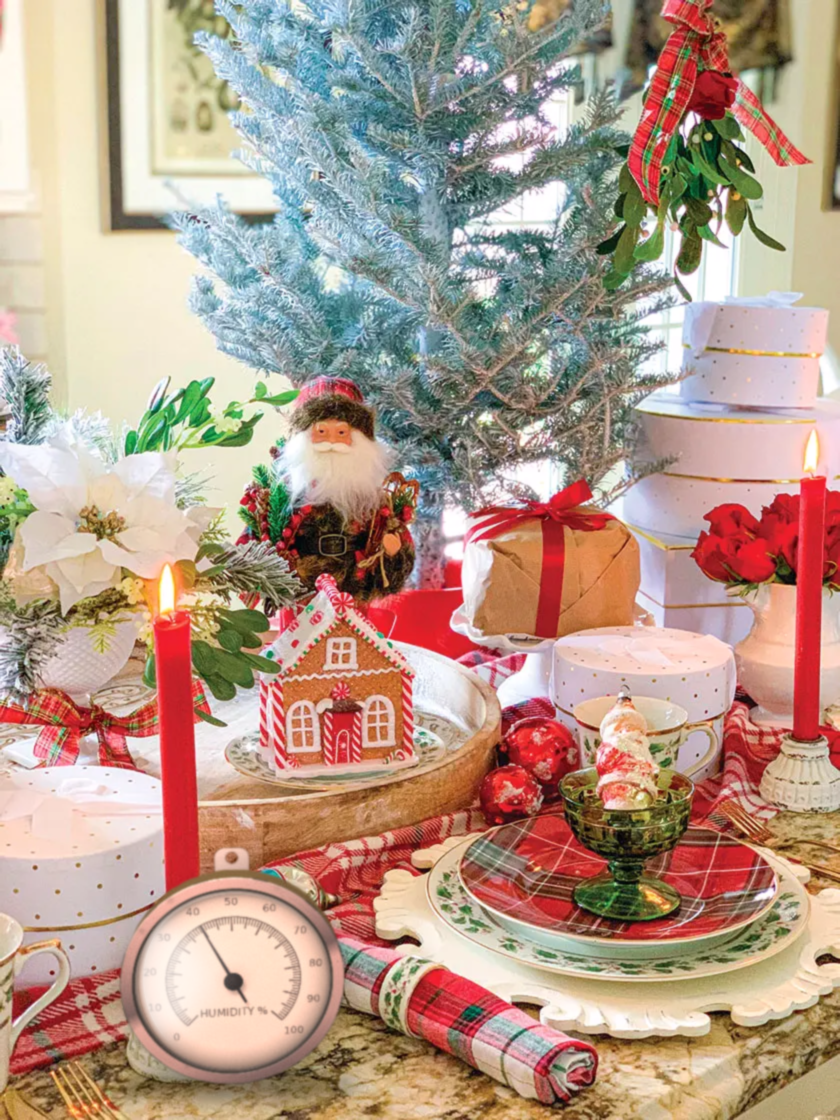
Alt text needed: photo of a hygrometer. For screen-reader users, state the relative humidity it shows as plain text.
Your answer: 40 %
